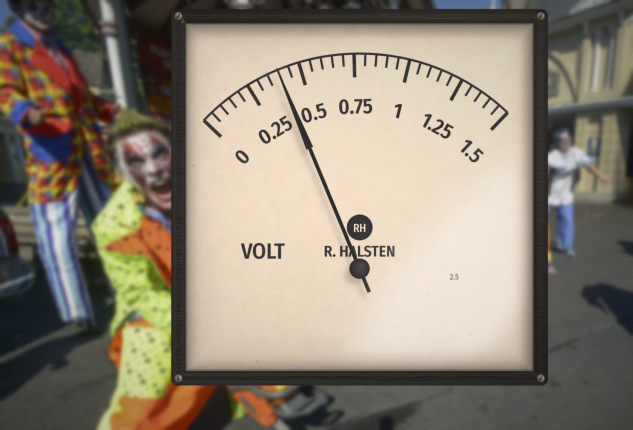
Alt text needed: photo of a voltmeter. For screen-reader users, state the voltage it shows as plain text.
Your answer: 0.4 V
